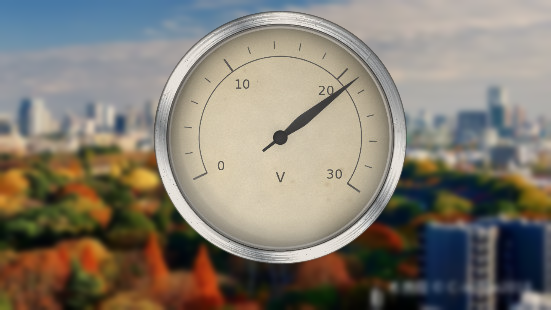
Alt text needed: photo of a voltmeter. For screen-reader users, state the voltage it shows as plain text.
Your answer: 21 V
